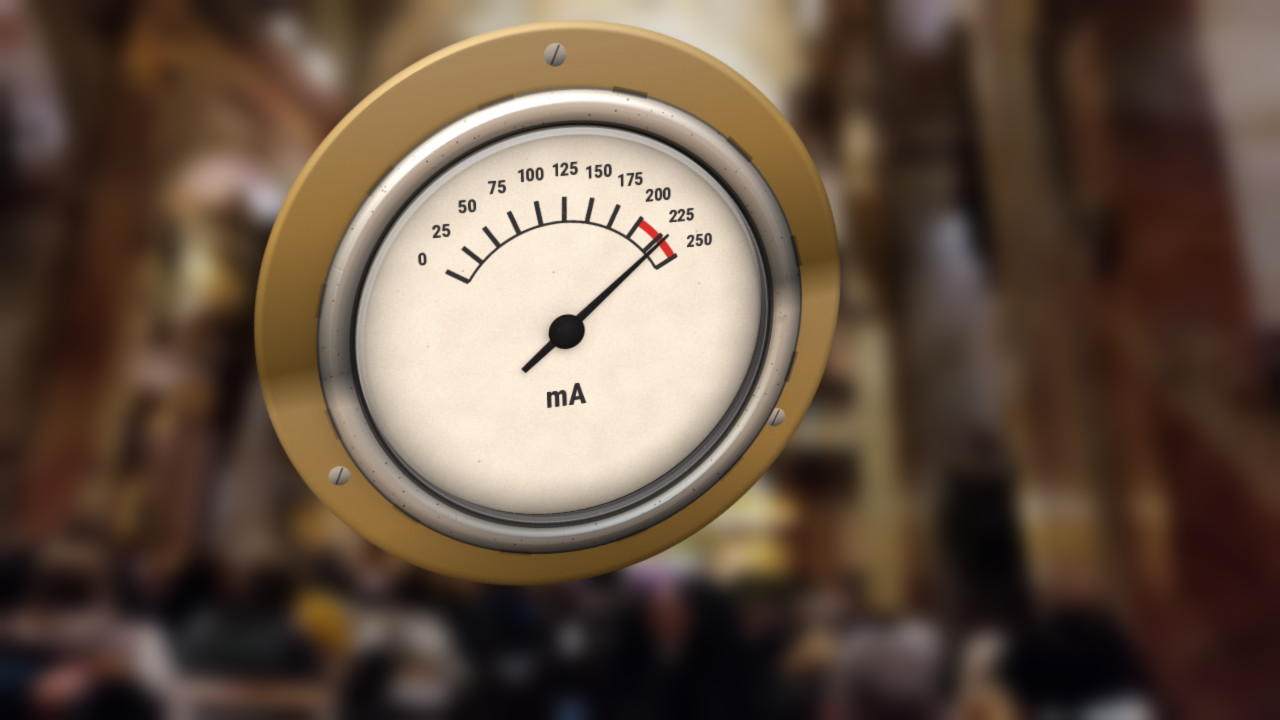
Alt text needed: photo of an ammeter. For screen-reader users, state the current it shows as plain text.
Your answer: 225 mA
